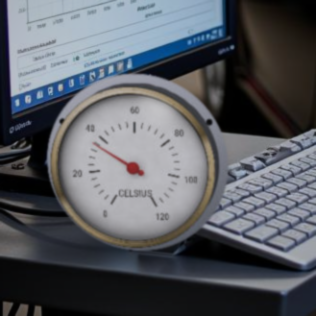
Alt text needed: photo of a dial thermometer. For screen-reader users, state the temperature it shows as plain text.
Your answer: 36 °C
